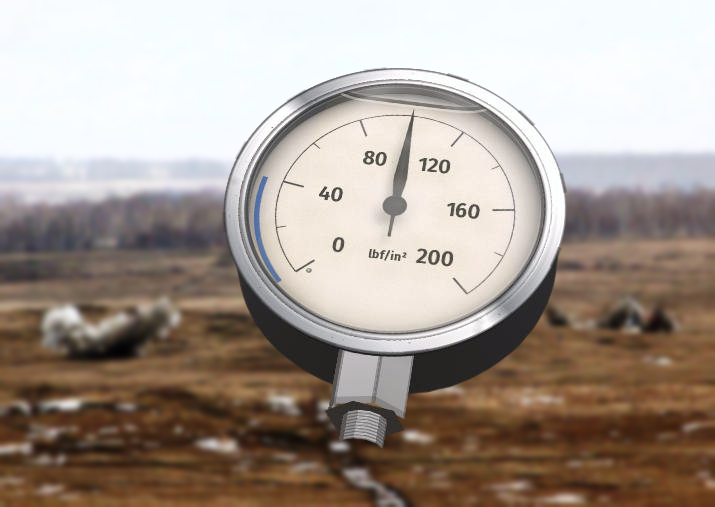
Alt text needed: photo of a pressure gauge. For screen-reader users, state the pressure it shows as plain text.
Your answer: 100 psi
